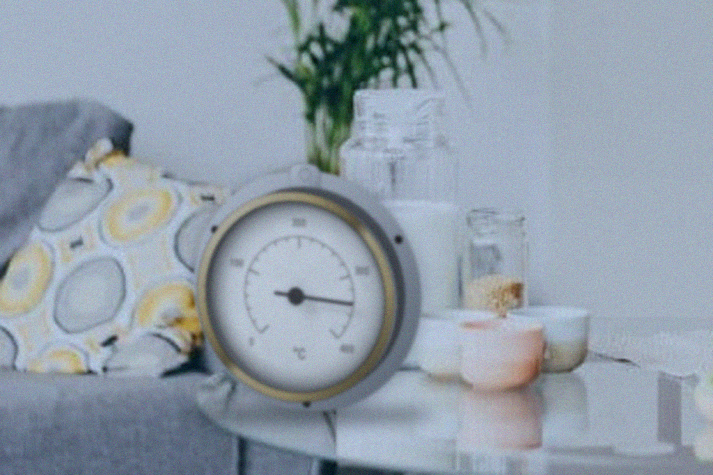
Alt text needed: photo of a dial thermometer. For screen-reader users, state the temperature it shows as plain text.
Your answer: 340 °C
